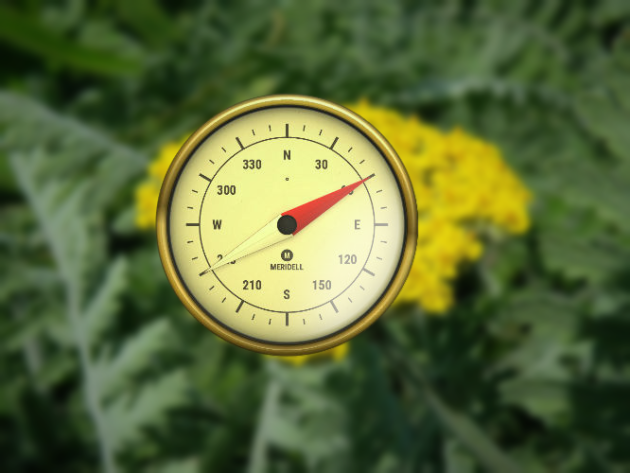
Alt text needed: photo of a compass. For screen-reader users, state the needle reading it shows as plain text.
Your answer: 60 °
